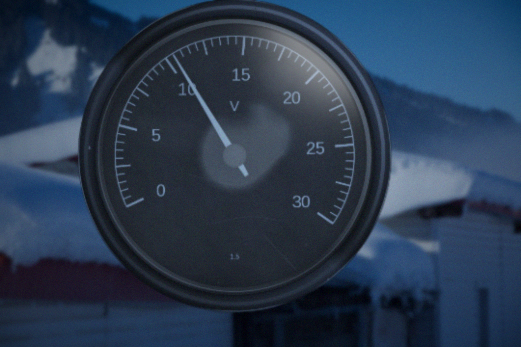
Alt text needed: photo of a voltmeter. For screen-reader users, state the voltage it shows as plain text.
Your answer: 10.5 V
